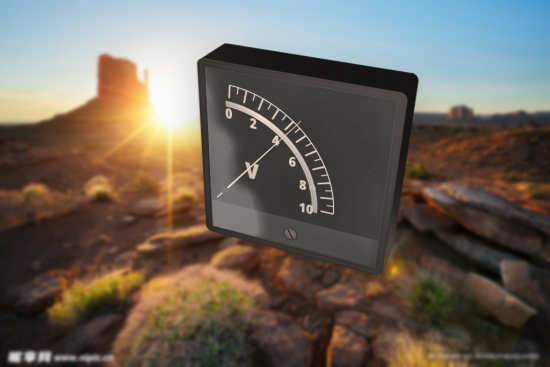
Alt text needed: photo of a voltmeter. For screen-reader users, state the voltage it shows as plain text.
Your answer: 4.25 V
